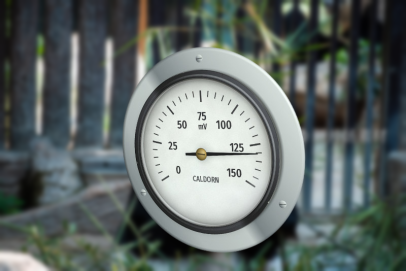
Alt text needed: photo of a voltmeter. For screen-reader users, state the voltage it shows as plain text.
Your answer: 130 mV
